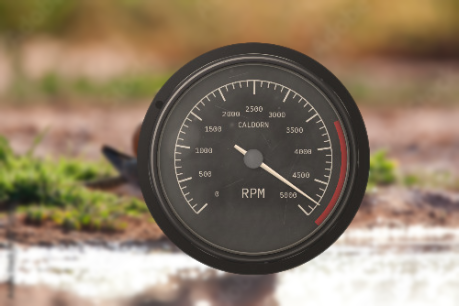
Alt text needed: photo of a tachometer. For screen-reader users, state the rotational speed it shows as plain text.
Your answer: 4800 rpm
